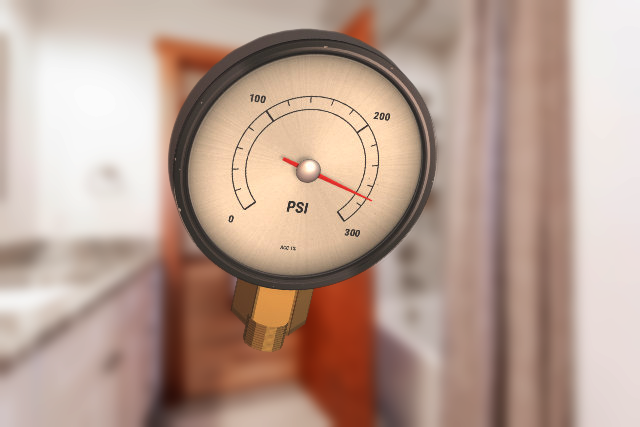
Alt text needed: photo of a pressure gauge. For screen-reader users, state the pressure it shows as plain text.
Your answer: 270 psi
